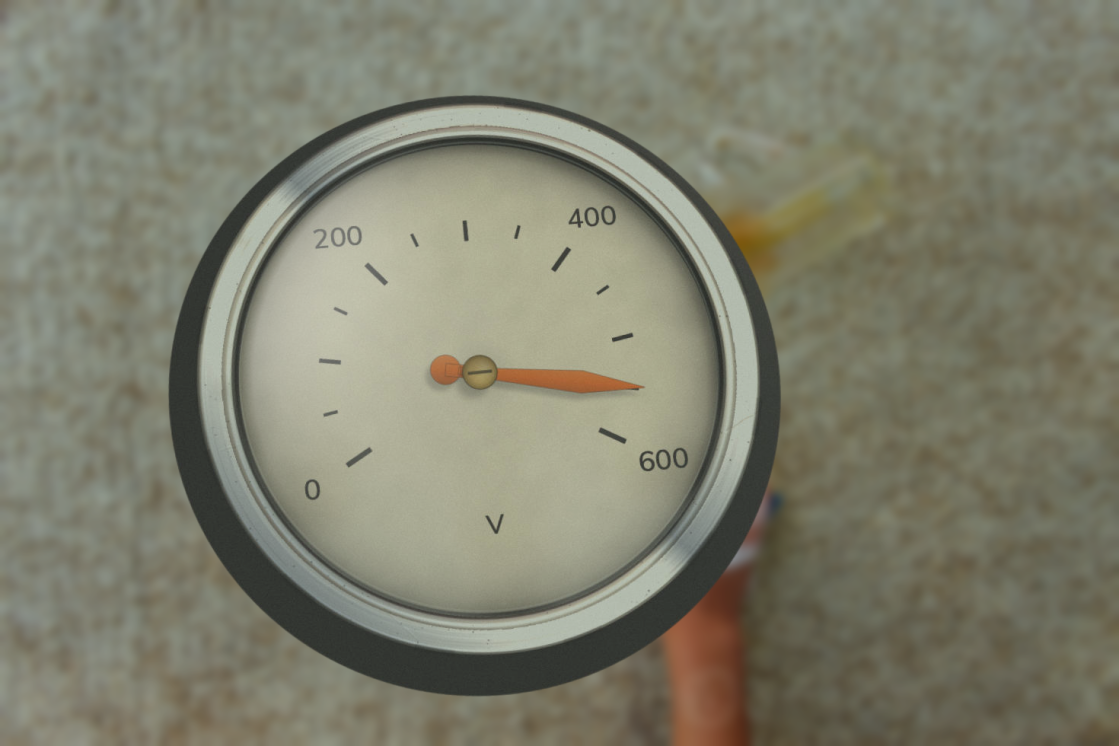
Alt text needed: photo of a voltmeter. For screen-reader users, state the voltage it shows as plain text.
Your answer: 550 V
